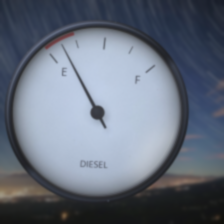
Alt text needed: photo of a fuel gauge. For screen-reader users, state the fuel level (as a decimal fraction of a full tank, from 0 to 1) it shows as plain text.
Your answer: 0.125
